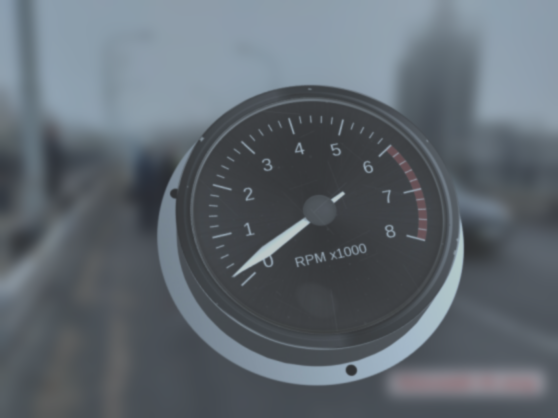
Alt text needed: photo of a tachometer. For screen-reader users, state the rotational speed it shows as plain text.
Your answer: 200 rpm
